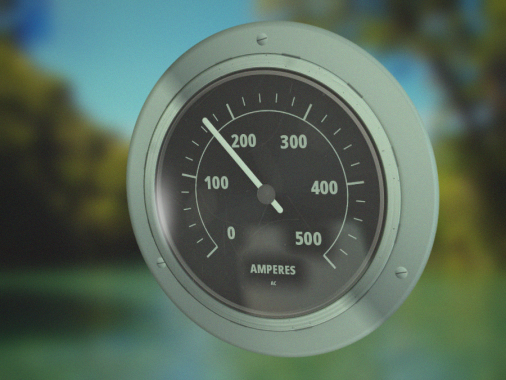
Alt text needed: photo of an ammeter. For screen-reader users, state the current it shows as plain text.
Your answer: 170 A
